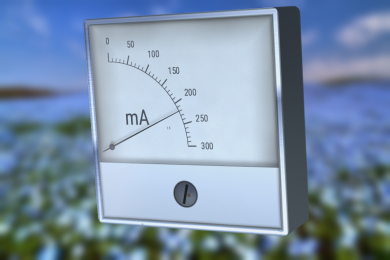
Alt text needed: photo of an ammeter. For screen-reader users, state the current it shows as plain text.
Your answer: 220 mA
